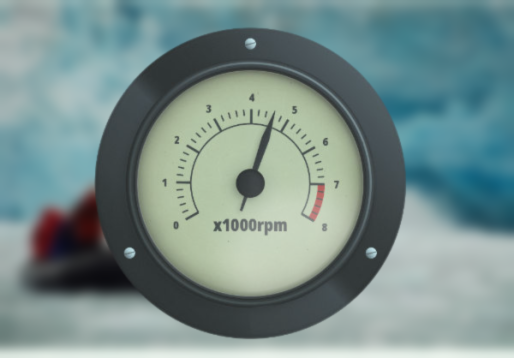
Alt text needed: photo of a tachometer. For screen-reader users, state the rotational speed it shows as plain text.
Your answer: 4600 rpm
